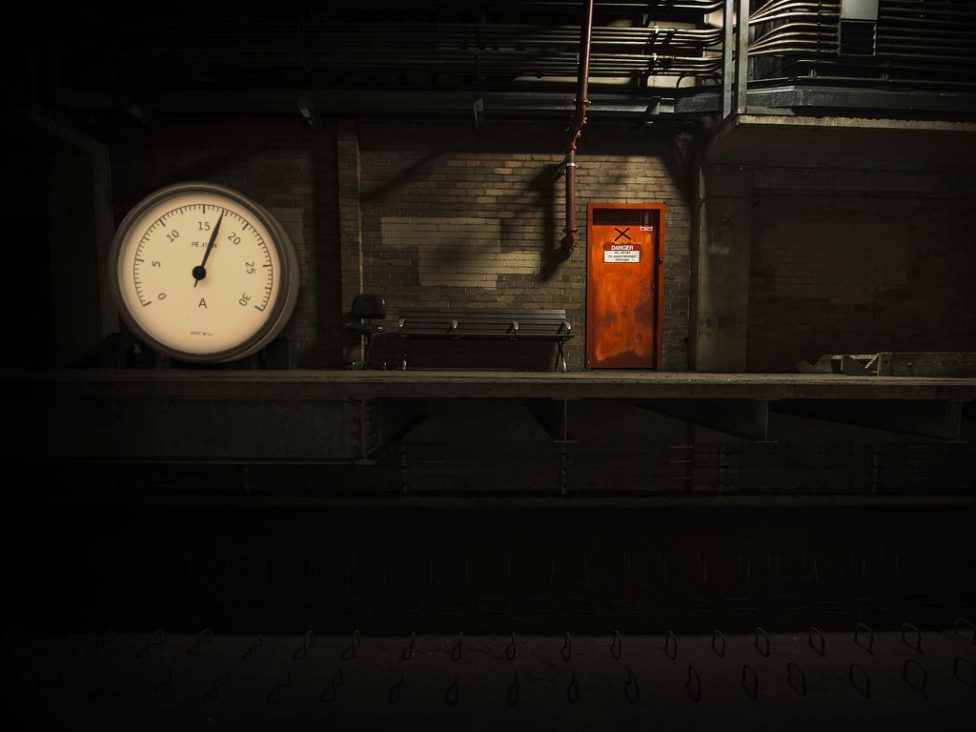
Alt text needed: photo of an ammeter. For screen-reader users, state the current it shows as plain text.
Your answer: 17.5 A
